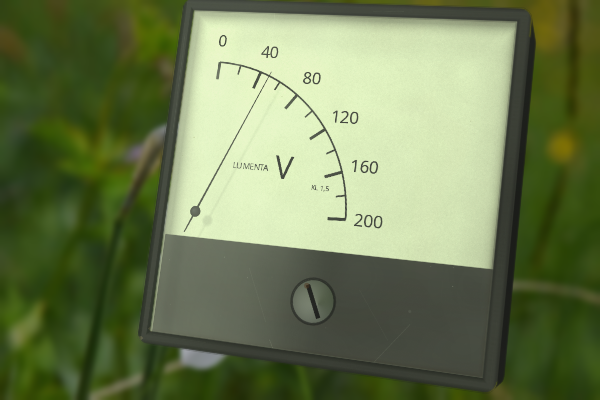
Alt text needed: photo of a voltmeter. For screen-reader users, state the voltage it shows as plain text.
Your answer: 50 V
